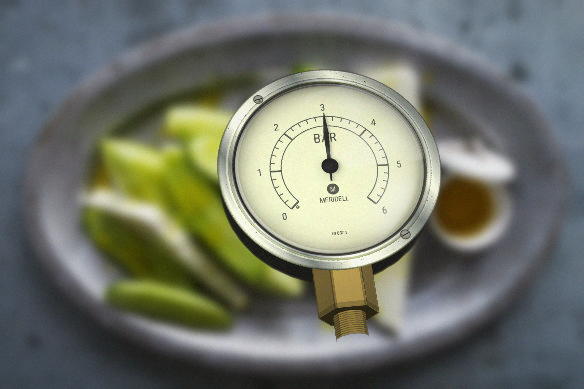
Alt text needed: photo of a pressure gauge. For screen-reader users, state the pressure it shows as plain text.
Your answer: 3 bar
